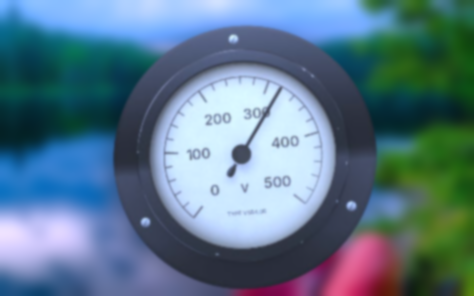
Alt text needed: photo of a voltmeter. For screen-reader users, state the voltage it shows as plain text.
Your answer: 320 V
